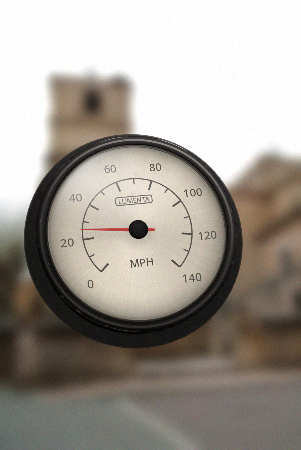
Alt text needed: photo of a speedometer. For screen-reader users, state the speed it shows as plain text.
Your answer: 25 mph
